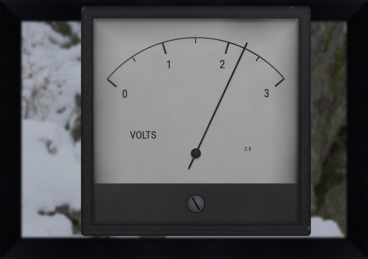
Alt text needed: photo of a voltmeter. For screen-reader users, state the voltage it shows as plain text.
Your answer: 2.25 V
